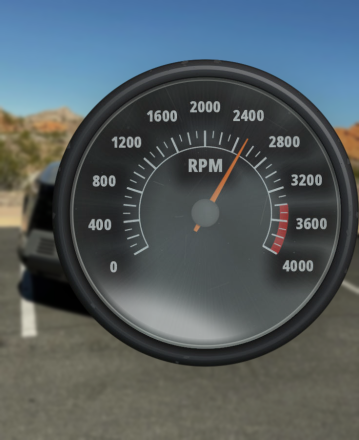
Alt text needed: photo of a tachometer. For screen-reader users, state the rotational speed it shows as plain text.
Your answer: 2500 rpm
